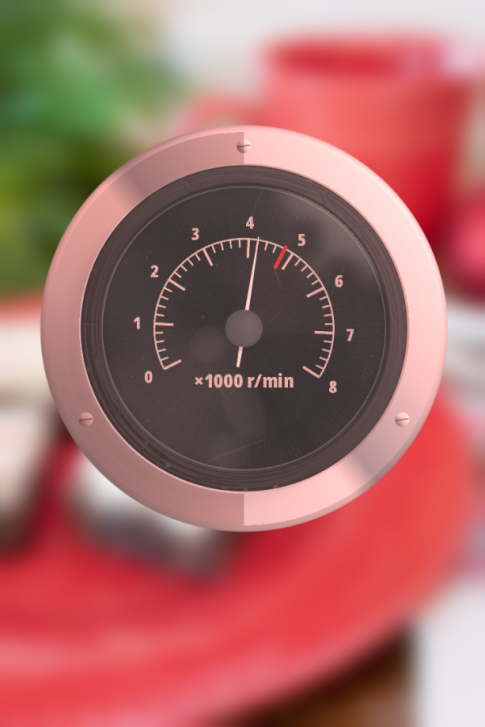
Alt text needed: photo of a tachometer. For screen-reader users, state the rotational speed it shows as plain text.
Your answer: 4200 rpm
